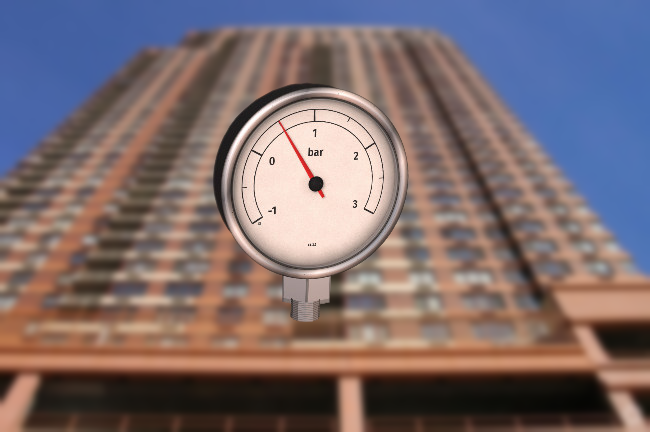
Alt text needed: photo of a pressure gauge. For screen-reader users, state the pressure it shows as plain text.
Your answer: 0.5 bar
